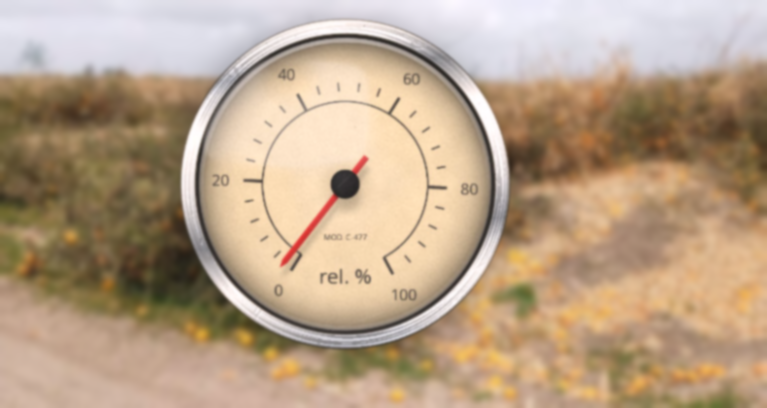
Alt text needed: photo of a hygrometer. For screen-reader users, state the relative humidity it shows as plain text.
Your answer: 2 %
